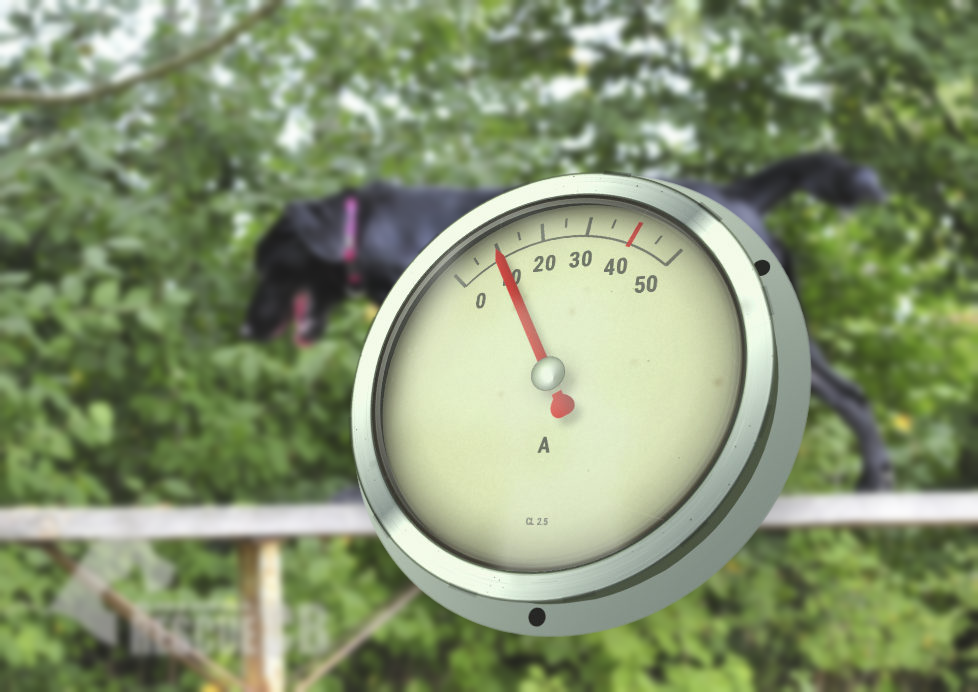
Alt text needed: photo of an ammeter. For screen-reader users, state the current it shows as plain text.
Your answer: 10 A
